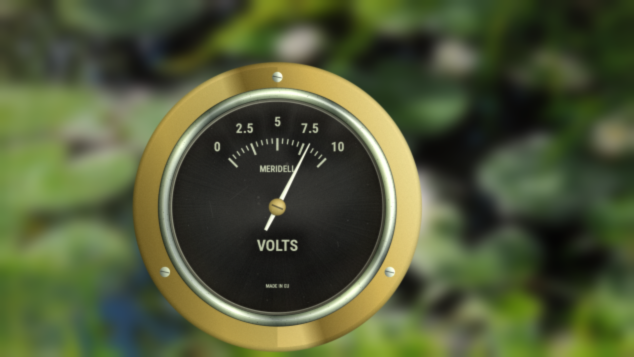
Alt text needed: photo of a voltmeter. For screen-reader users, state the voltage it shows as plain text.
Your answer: 8 V
